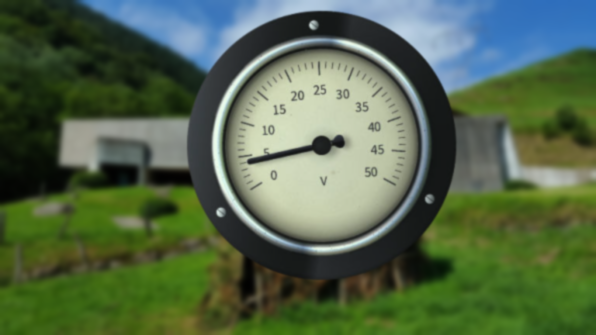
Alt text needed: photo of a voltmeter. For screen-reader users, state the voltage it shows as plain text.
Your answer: 4 V
